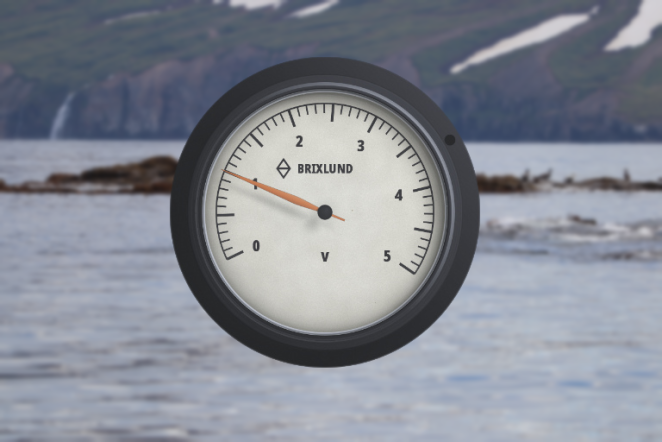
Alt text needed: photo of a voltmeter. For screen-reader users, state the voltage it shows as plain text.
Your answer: 1 V
